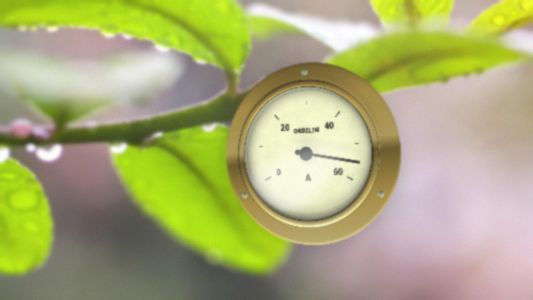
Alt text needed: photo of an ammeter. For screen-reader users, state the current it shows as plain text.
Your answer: 55 A
